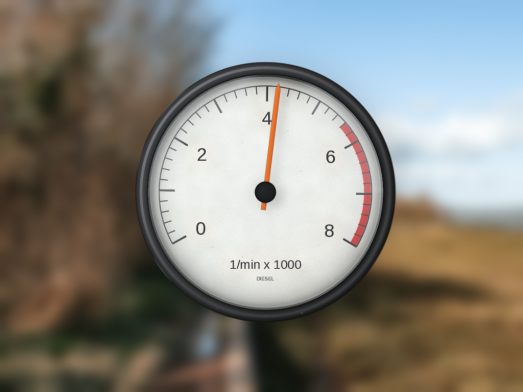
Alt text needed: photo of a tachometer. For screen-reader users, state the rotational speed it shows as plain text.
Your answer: 4200 rpm
